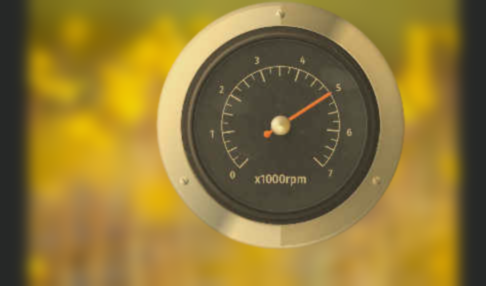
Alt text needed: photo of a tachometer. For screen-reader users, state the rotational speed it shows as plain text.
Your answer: 5000 rpm
